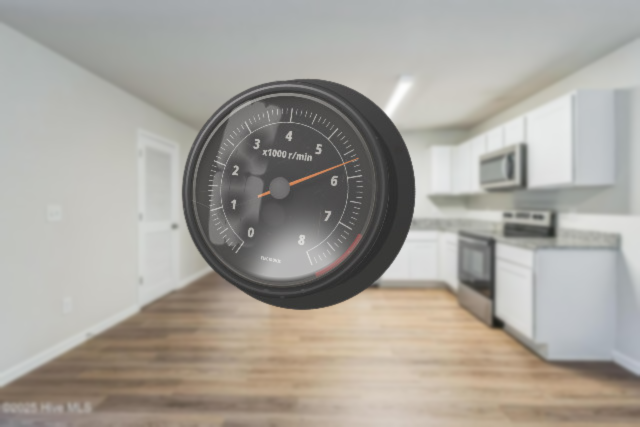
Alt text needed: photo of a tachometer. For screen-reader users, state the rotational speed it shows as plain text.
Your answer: 5700 rpm
